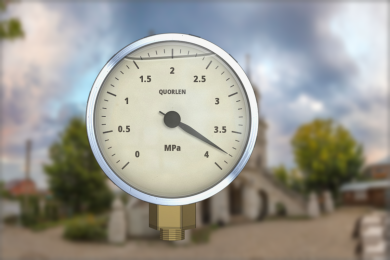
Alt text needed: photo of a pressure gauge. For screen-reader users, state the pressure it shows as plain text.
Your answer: 3.8 MPa
